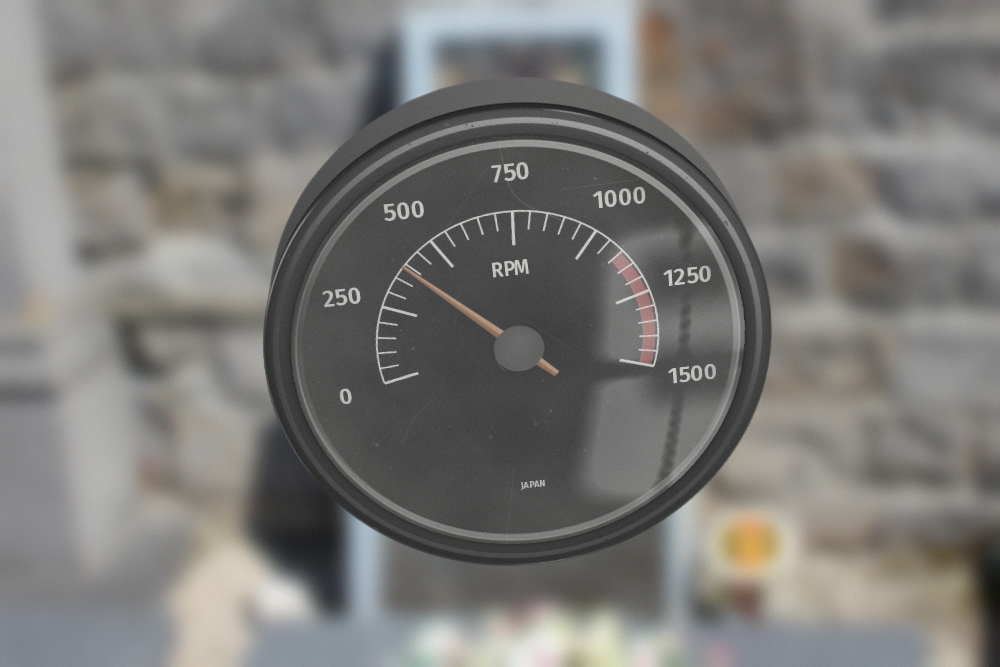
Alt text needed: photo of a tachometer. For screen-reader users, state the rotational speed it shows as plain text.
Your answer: 400 rpm
